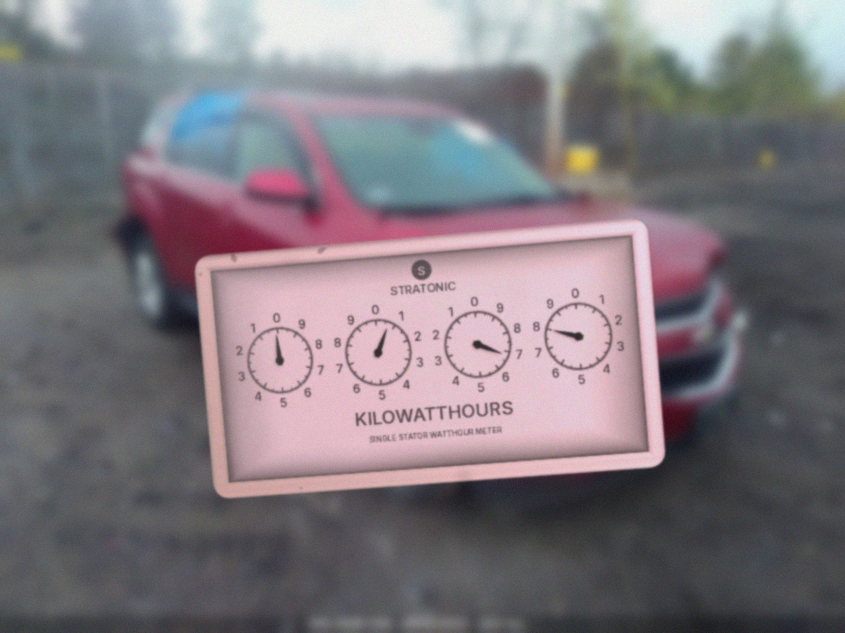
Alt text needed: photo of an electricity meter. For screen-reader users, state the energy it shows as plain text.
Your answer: 68 kWh
